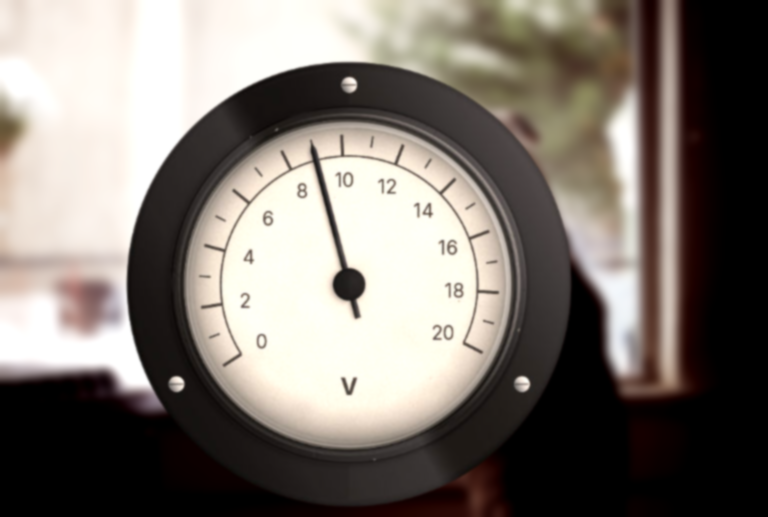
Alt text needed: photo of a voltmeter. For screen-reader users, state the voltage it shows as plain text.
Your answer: 9 V
